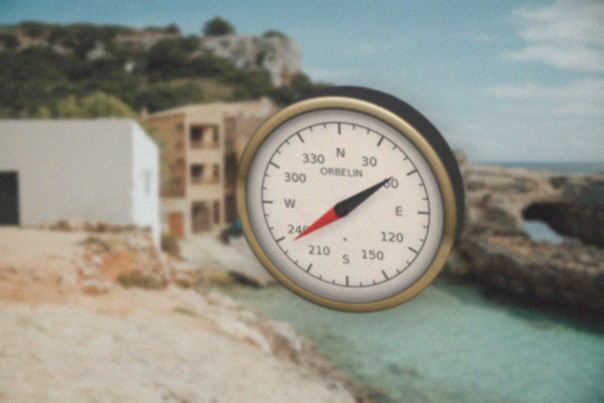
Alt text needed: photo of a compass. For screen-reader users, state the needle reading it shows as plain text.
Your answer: 235 °
